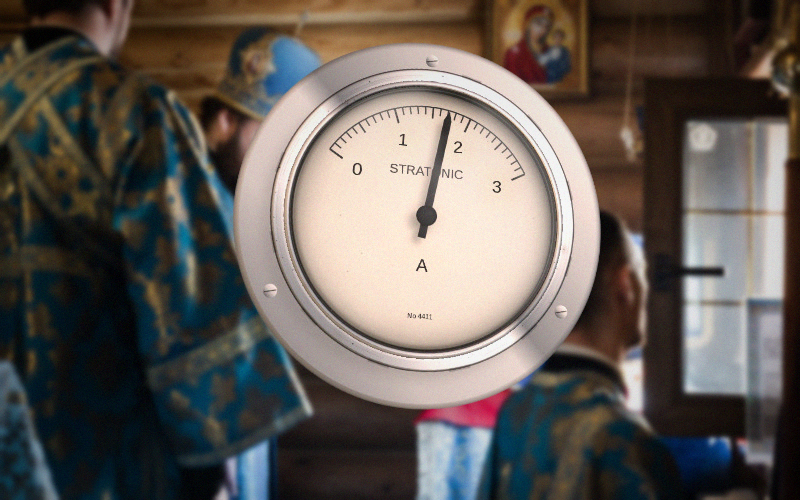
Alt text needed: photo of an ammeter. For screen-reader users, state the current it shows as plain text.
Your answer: 1.7 A
